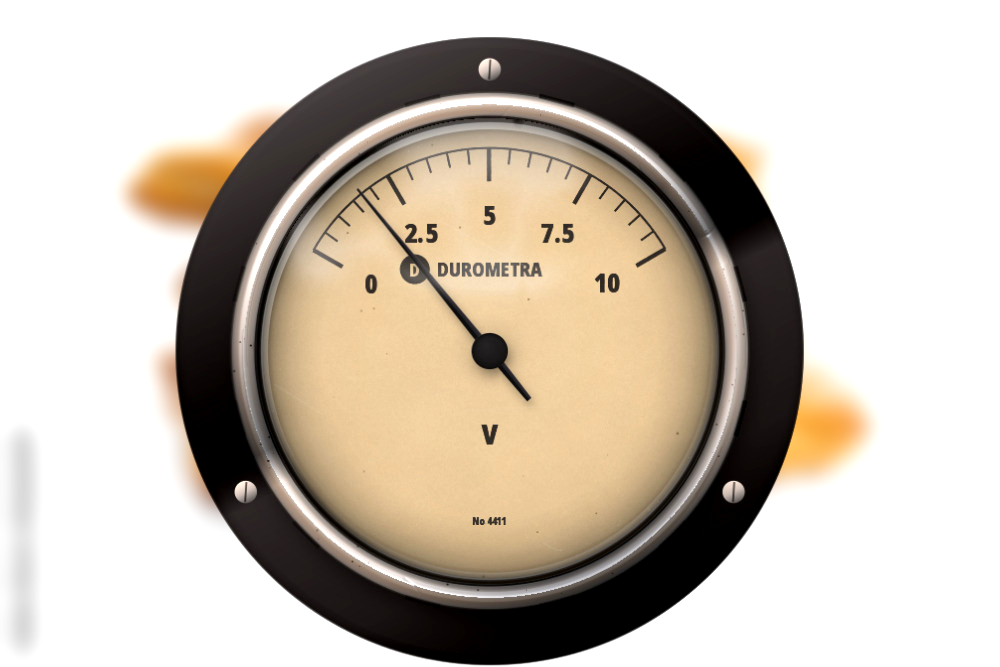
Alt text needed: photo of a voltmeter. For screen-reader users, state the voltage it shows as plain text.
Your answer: 1.75 V
